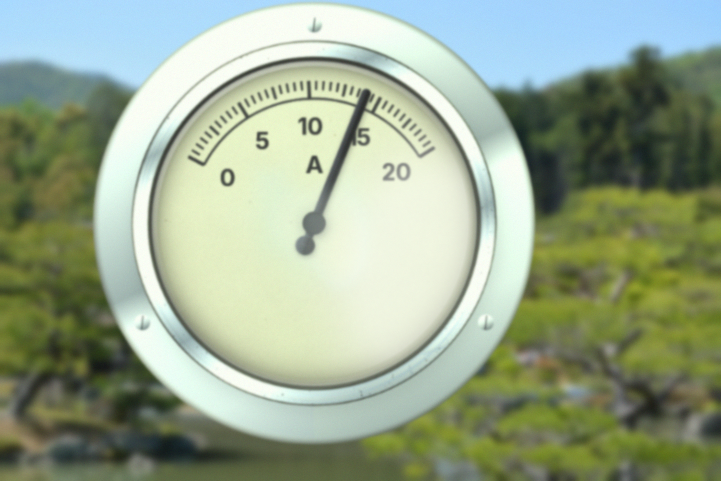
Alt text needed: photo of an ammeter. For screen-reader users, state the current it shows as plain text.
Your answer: 14 A
